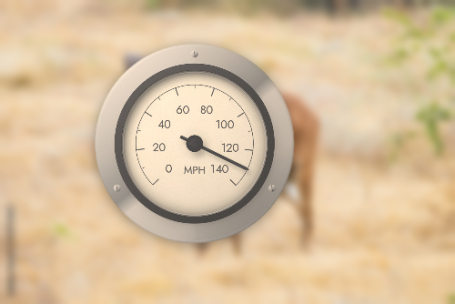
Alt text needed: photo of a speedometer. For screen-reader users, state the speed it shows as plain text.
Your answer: 130 mph
